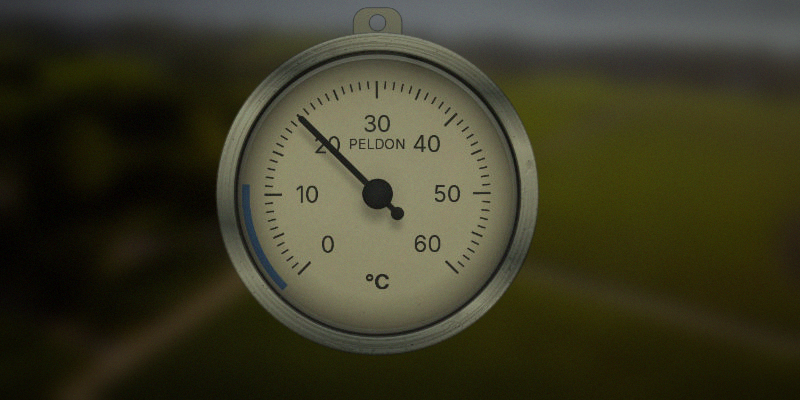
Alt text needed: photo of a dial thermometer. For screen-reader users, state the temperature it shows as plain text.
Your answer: 20 °C
